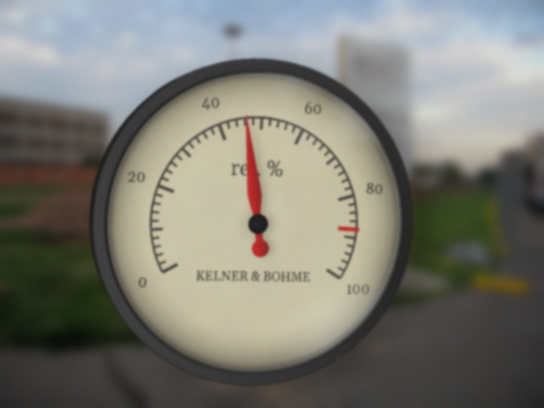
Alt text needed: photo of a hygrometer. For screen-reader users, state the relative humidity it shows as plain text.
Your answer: 46 %
